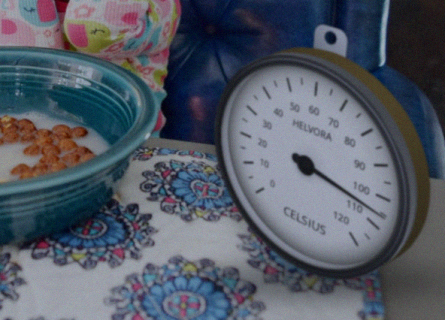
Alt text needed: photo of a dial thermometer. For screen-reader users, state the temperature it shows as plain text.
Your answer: 105 °C
